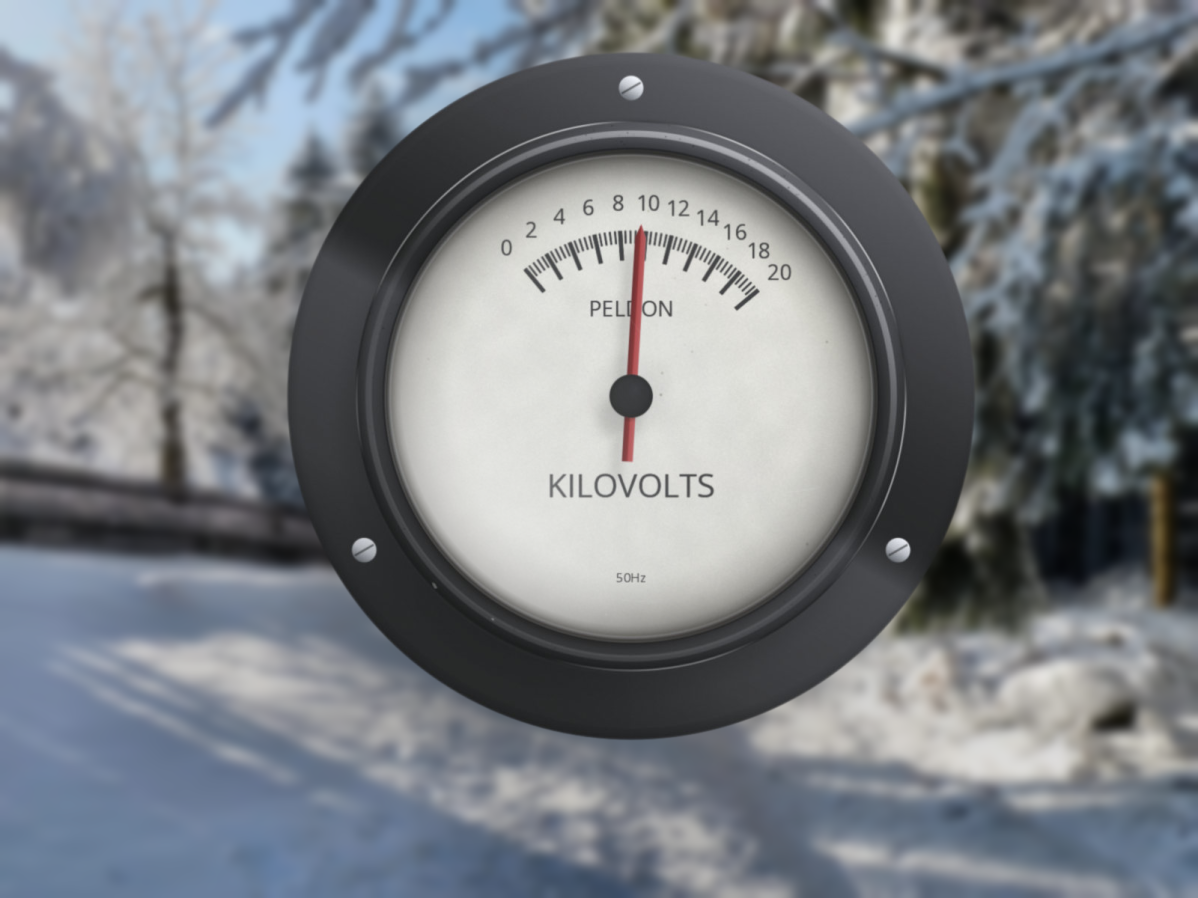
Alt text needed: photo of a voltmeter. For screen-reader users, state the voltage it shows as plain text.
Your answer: 9.6 kV
